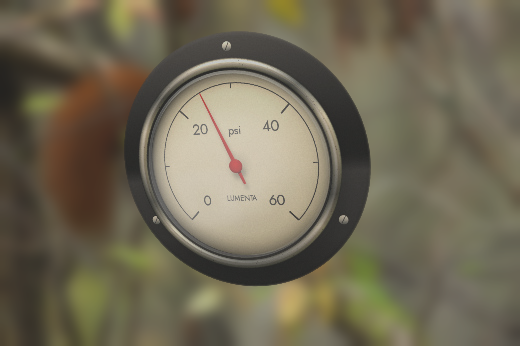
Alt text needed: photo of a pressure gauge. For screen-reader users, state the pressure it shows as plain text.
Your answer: 25 psi
